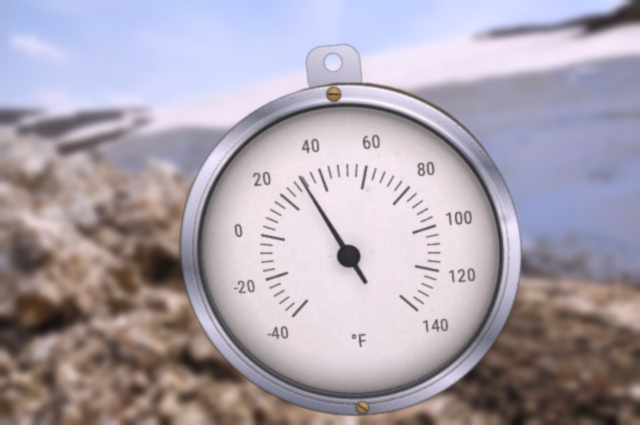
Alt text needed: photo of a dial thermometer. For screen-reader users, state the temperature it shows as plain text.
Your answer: 32 °F
